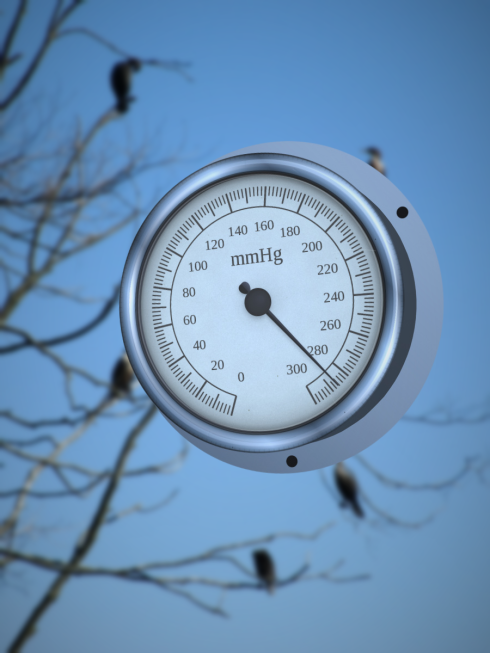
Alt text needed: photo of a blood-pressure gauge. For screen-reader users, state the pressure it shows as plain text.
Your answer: 286 mmHg
